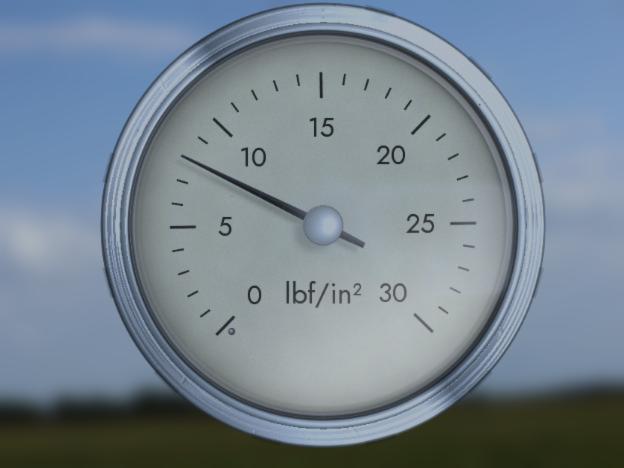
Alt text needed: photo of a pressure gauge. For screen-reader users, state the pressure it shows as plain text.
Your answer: 8 psi
